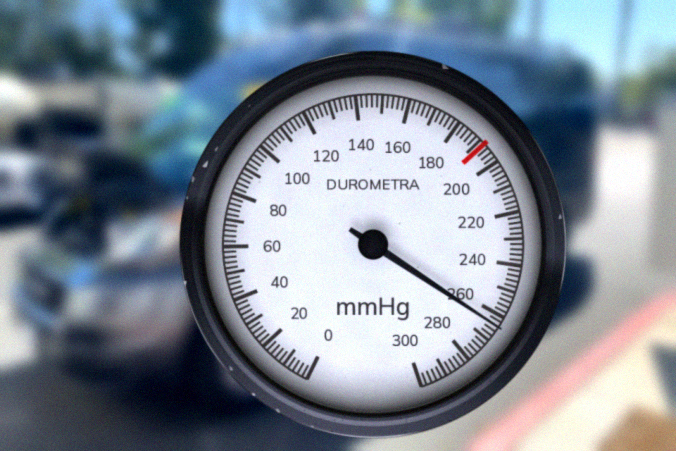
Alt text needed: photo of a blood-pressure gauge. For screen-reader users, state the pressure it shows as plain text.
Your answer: 264 mmHg
